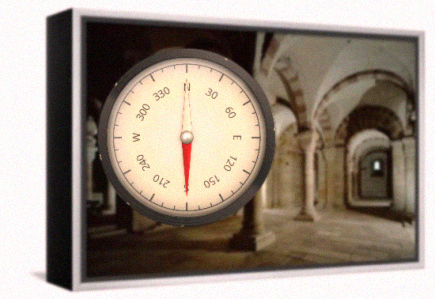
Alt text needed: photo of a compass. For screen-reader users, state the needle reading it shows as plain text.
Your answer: 180 °
